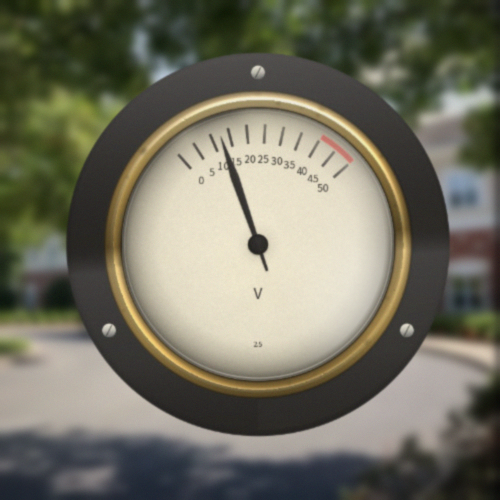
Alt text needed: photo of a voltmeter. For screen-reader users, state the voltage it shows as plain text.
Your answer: 12.5 V
